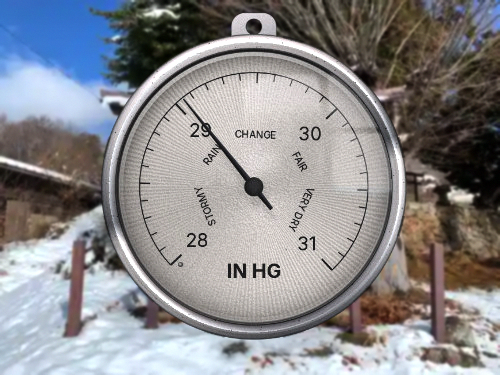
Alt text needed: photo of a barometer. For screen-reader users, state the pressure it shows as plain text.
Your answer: 29.05 inHg
